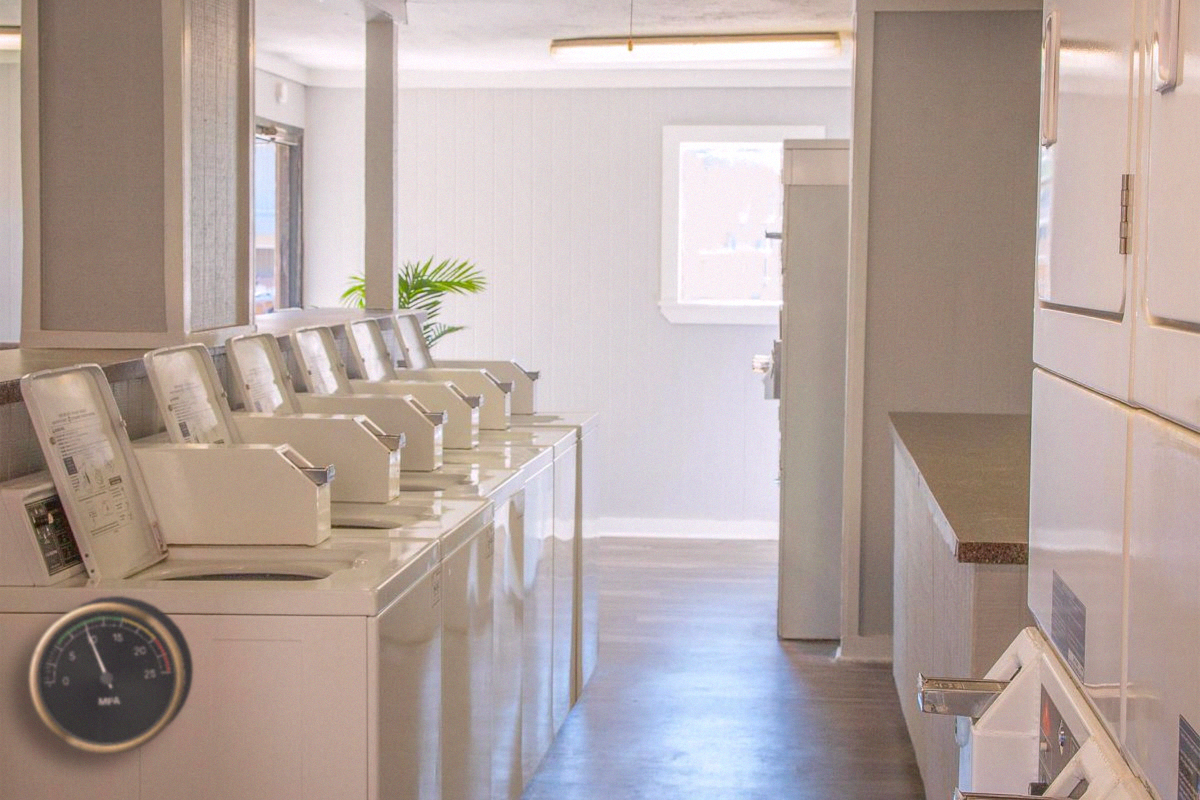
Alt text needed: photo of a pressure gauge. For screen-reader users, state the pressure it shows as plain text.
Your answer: 10 MPa
